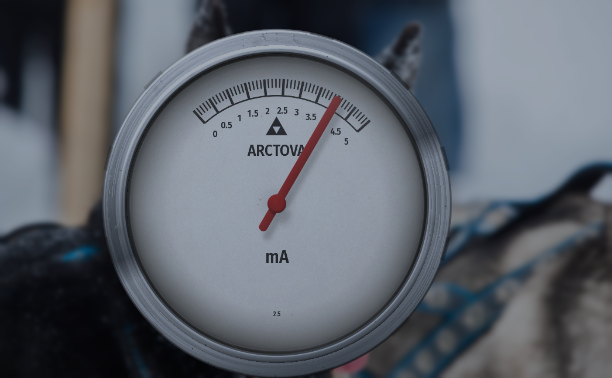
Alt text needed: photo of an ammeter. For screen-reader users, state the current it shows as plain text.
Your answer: 4 mA
